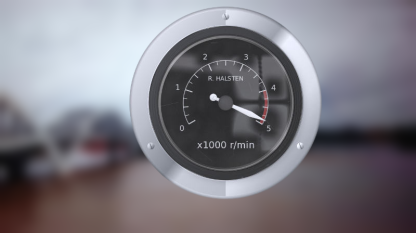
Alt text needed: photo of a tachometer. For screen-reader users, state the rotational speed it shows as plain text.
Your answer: 4875 rpm
